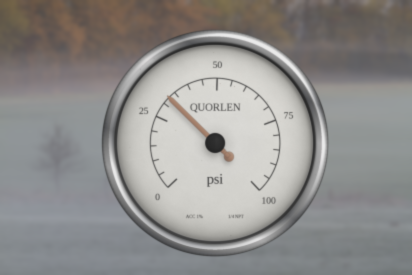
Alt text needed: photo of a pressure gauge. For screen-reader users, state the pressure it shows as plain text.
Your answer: 32.5 psi
